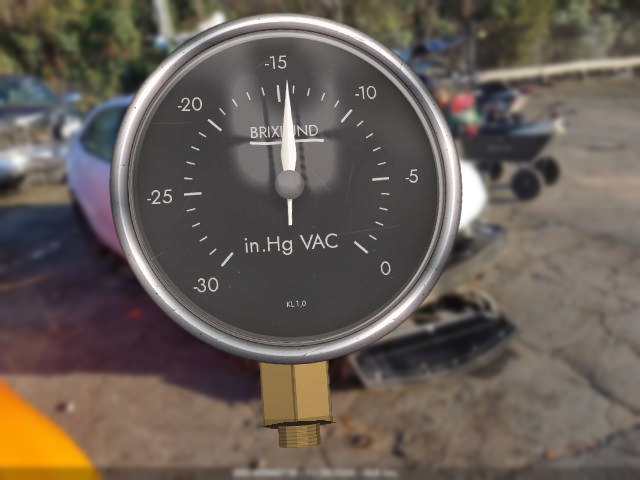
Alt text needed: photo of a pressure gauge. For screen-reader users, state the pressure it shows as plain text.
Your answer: -14.5 inHg
